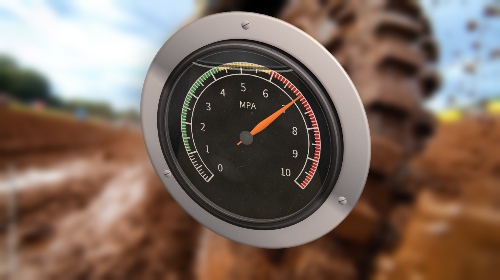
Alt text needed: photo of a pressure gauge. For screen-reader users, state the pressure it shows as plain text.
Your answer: 7 MPa
